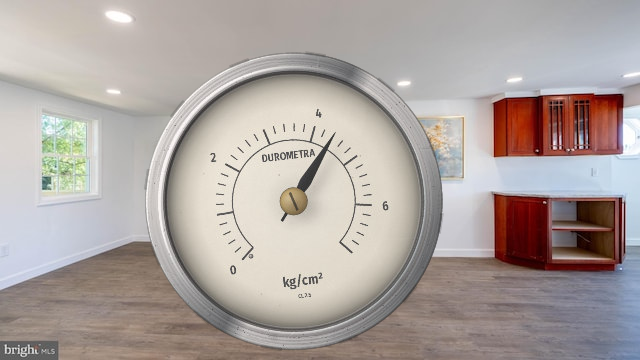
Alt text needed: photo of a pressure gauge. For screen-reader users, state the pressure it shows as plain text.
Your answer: 4.4 kg/cm²
